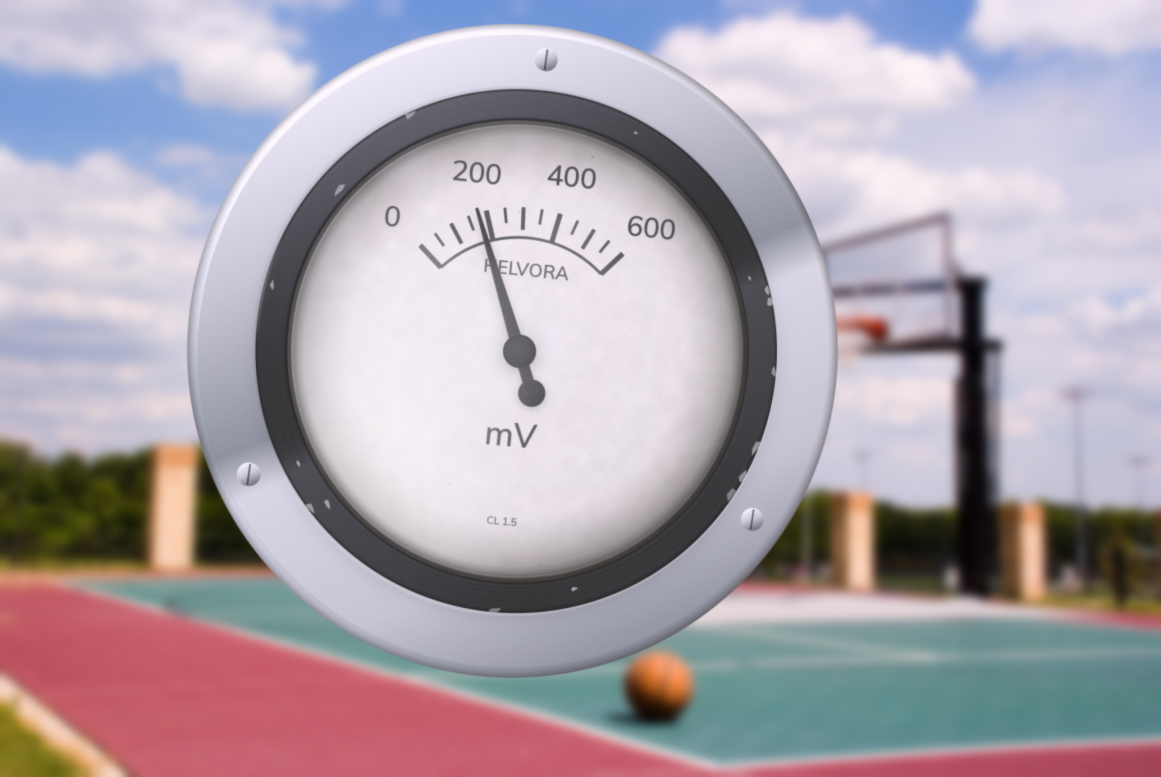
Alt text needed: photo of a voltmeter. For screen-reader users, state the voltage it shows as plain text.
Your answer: 175 mV
